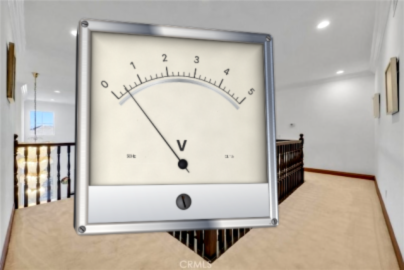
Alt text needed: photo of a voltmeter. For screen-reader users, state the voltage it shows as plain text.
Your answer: 0.4 V
